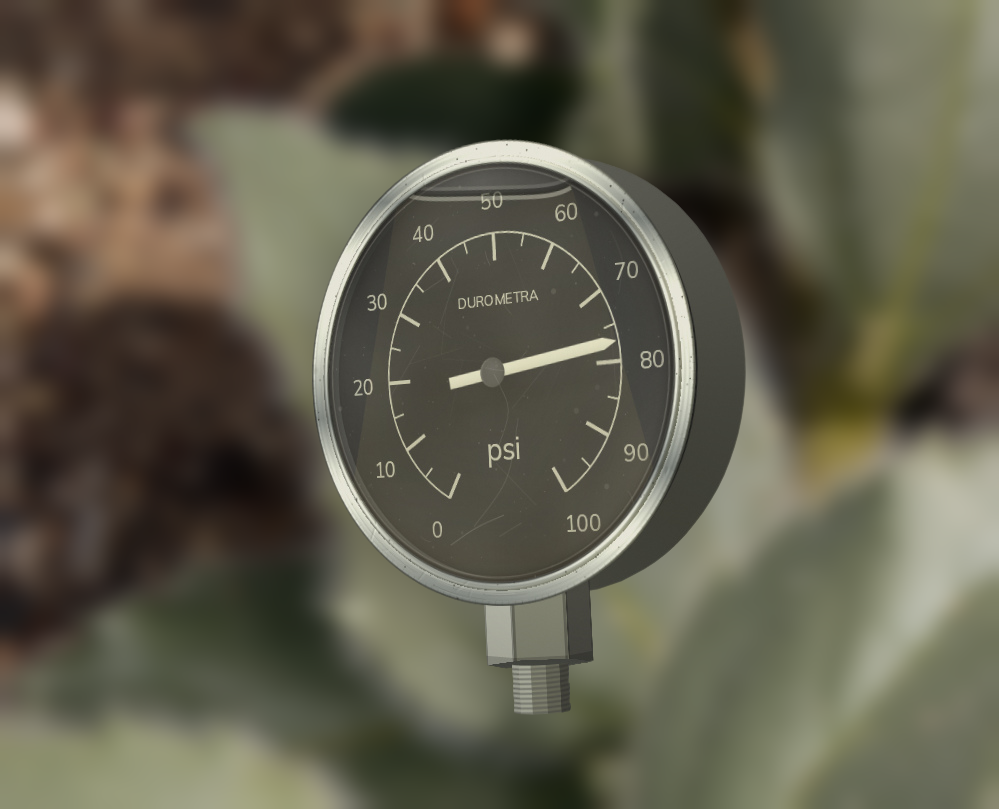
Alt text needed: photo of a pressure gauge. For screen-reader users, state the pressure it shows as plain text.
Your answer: 77.5 psi
